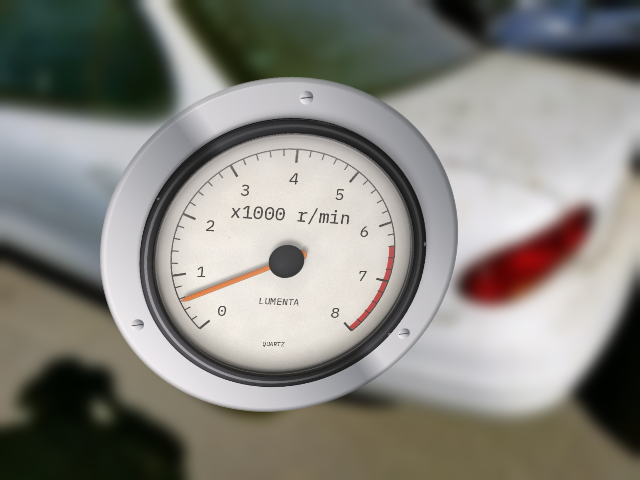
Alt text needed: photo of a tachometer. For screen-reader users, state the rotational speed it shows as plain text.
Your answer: 600 rpm
